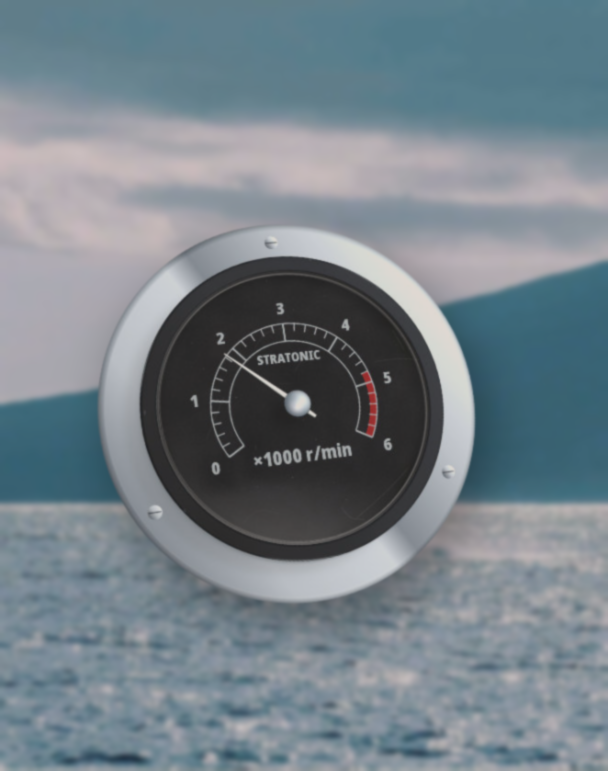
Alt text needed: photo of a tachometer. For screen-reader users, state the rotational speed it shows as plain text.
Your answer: 1800 rpm
